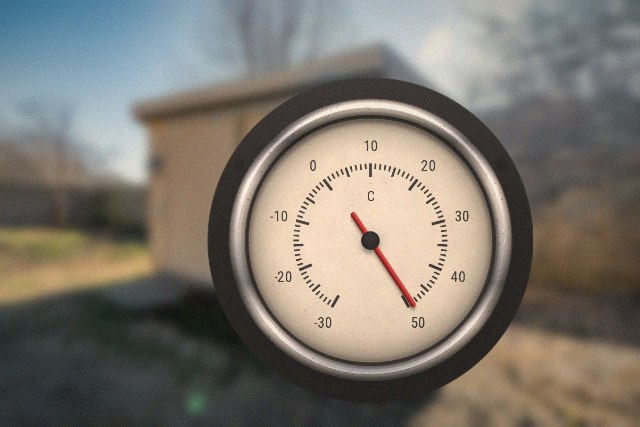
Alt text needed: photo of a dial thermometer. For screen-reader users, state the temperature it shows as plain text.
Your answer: 49 °C
